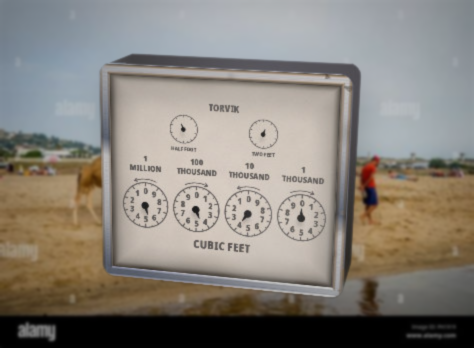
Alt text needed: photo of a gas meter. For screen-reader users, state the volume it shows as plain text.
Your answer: 544000 ft³
